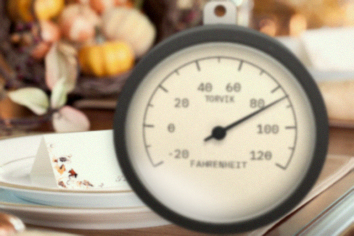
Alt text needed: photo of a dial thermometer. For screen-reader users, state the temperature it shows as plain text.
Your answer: 85 °F
